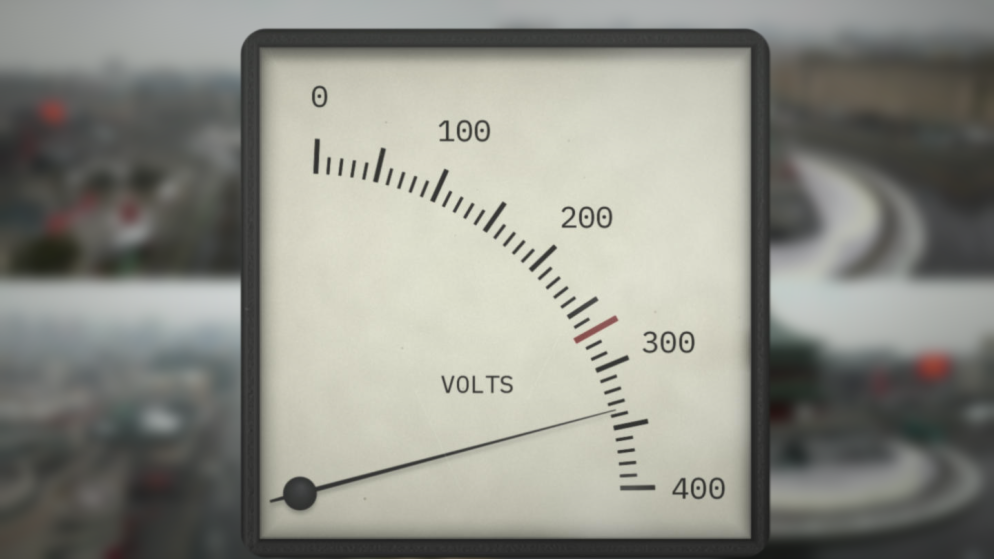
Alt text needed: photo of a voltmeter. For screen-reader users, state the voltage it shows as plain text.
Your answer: 335 V
